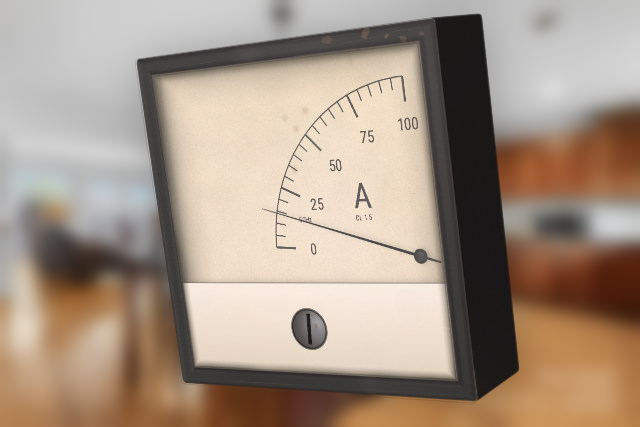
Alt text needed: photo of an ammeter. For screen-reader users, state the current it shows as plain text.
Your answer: 15 A
